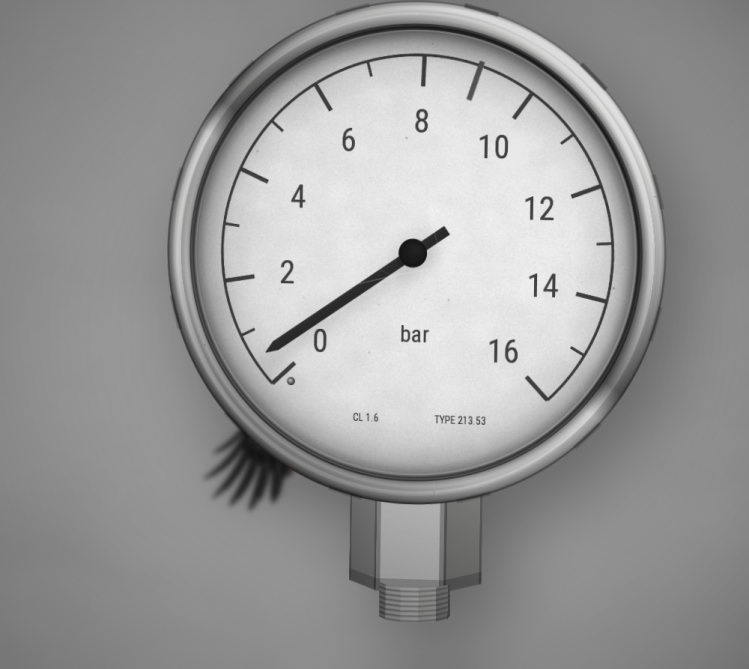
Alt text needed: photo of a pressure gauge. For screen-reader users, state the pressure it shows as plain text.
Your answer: 0.5 bar
